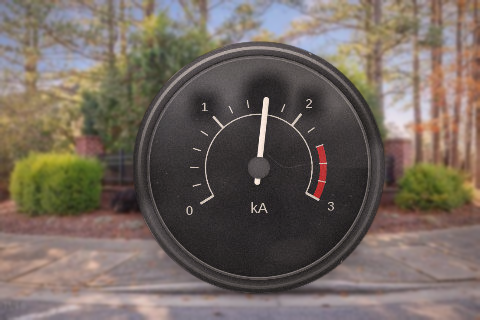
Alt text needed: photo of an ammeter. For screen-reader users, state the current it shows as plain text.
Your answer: 1.6 kA
